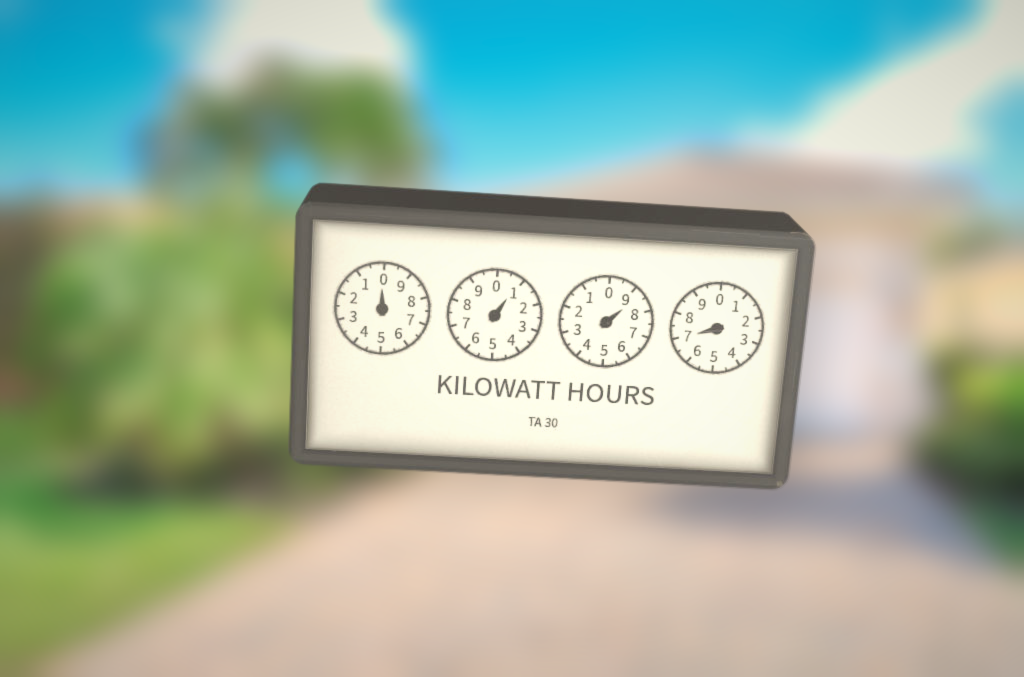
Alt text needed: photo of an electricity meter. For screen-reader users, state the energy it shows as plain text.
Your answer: 87 kWh
